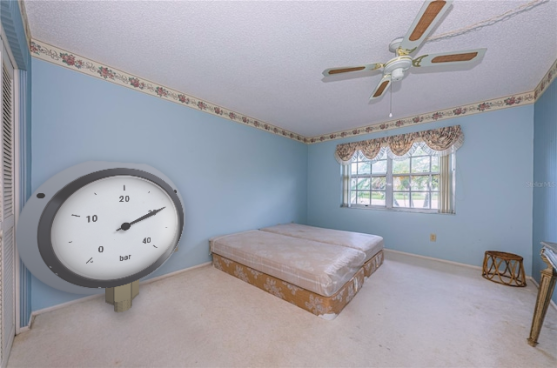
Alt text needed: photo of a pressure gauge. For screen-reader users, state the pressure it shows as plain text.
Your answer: 30 bar
